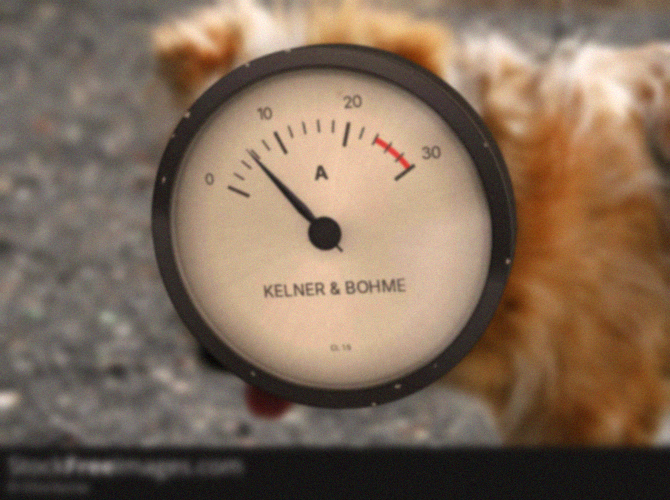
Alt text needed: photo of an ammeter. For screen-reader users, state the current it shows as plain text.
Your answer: 6 A
